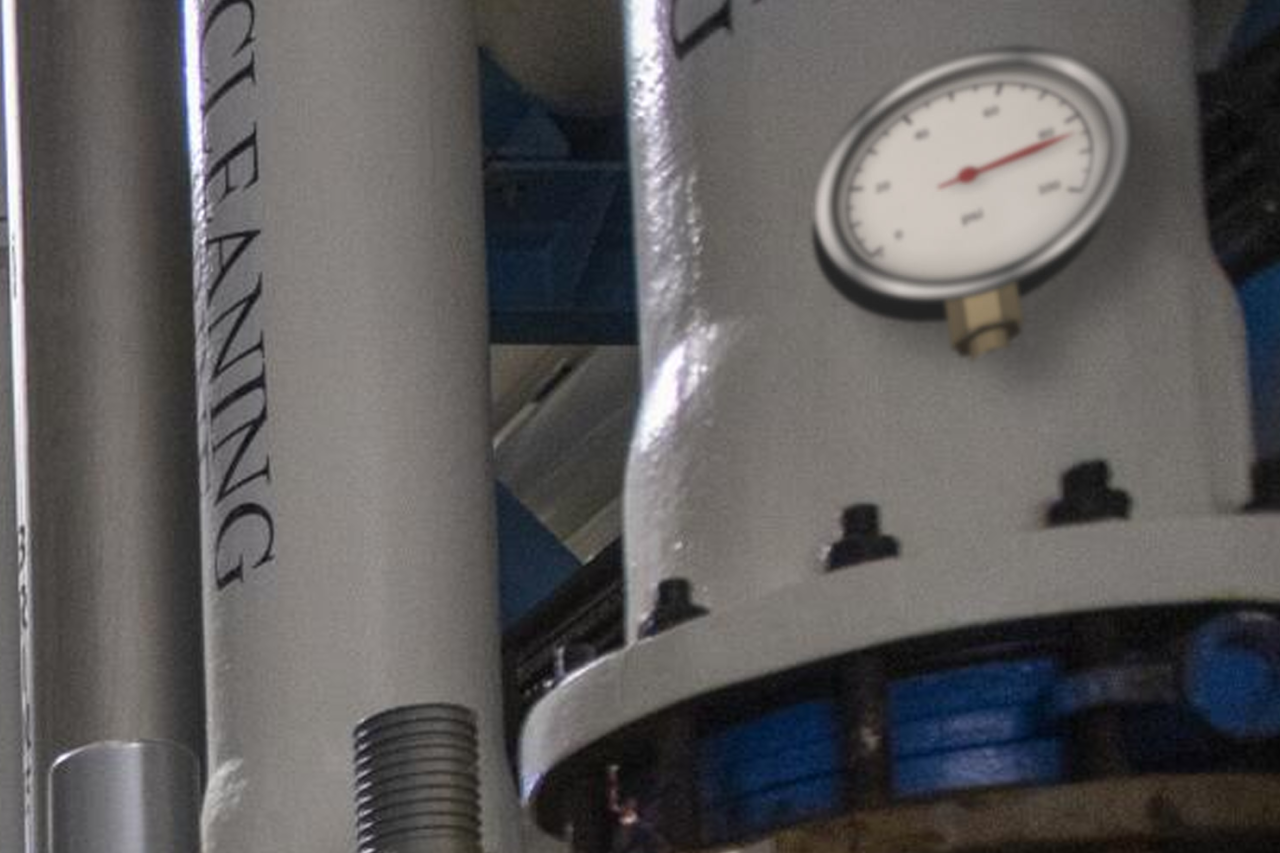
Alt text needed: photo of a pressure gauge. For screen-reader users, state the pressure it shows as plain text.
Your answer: 85 psi
